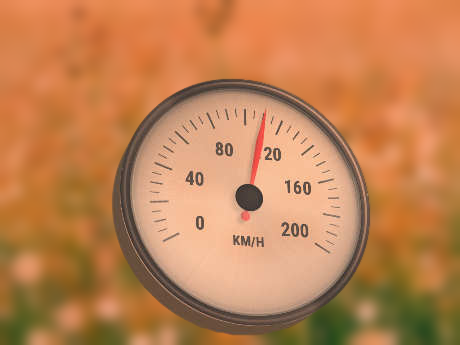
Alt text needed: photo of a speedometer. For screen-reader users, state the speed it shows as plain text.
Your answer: 110 km/h
